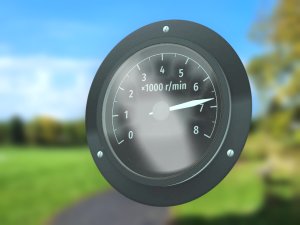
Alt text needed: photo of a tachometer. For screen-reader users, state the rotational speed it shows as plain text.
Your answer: 6750 rpm
